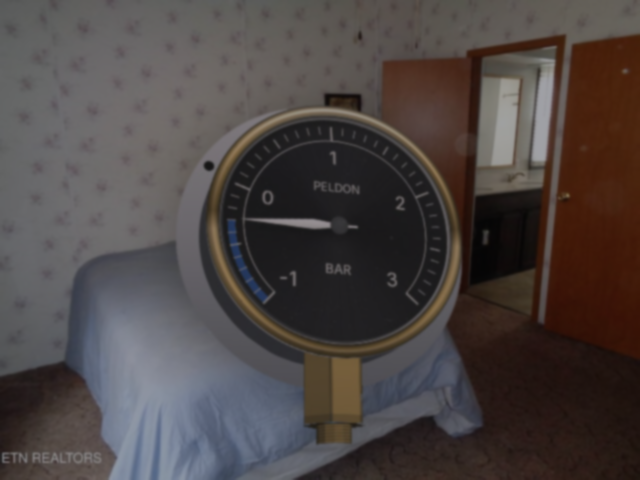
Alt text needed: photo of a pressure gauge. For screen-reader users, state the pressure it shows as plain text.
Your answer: -0.3 bar
